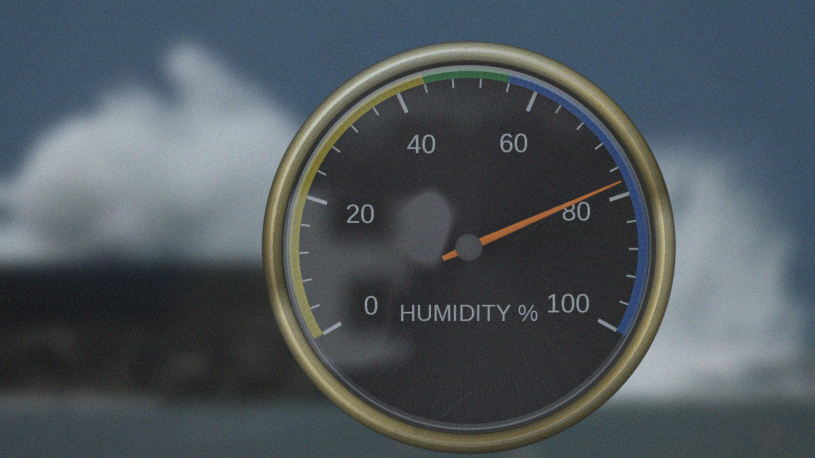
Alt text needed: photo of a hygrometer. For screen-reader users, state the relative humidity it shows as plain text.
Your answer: 78 %
